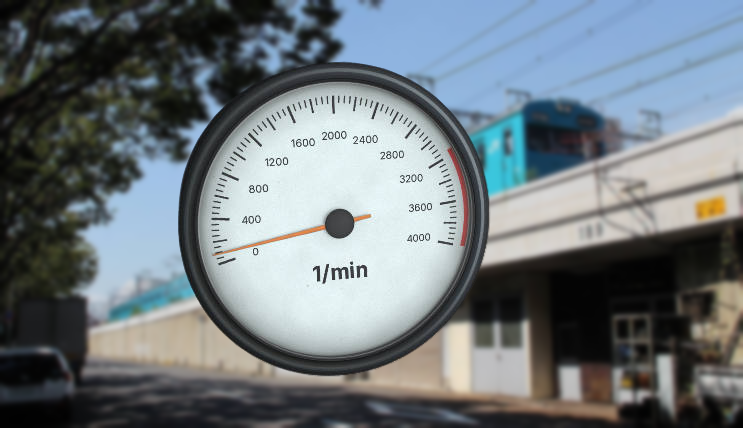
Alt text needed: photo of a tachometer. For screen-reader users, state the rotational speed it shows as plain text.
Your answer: 100 rpm
